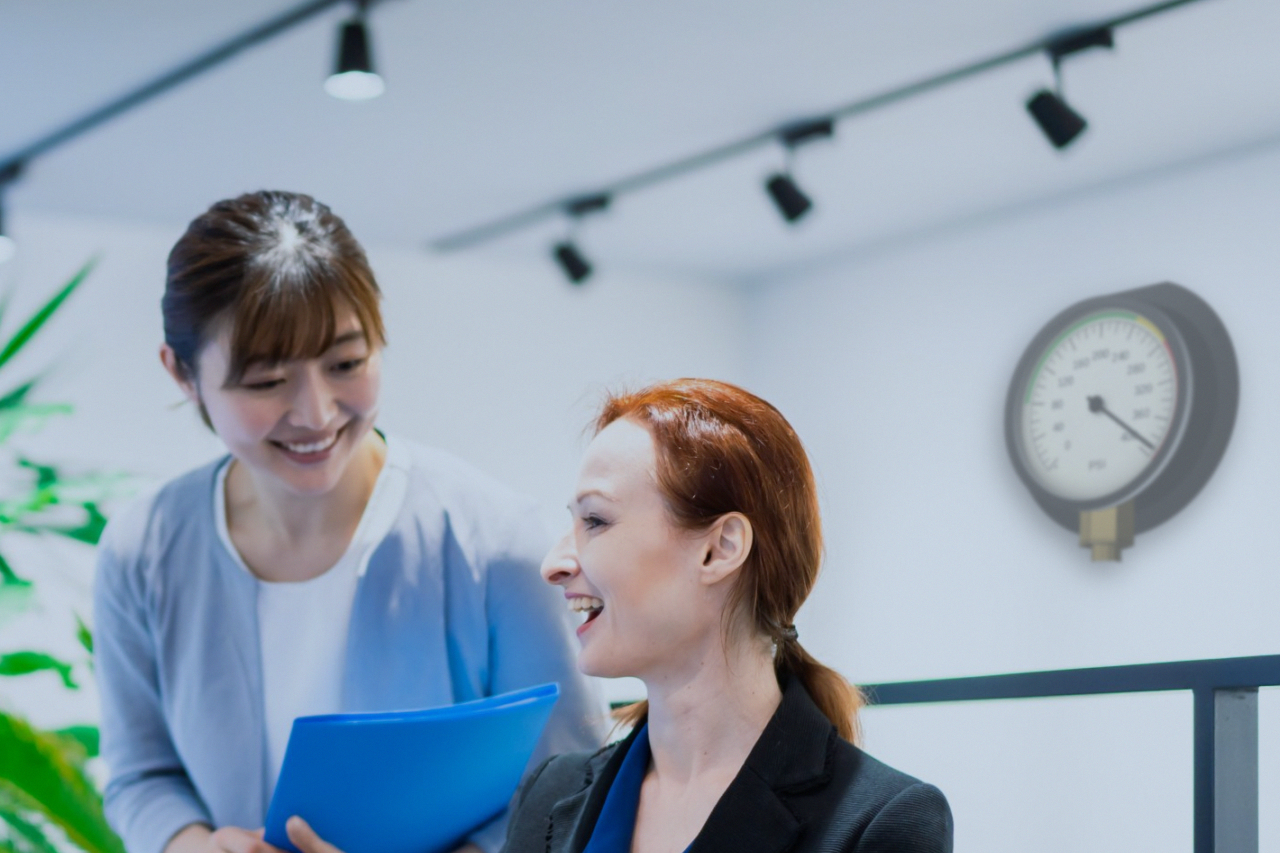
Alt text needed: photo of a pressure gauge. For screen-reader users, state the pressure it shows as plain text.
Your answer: 390 psi
